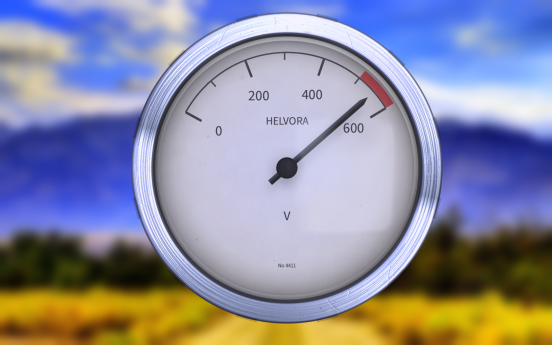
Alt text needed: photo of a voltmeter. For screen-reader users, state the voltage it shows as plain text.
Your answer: 550 V
